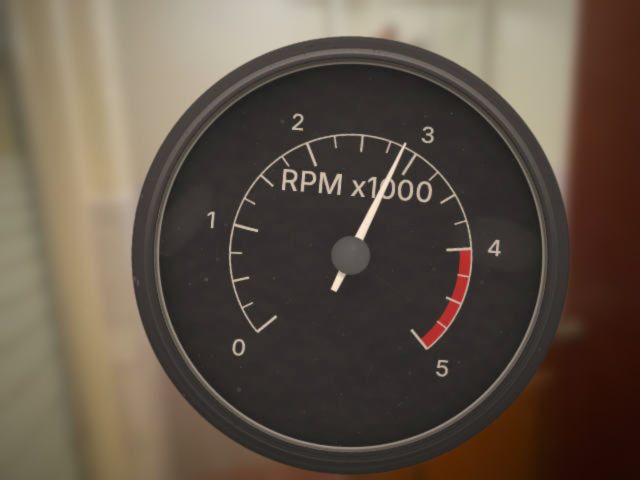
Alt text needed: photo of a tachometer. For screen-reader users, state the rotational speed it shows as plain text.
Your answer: 2875 rpm
